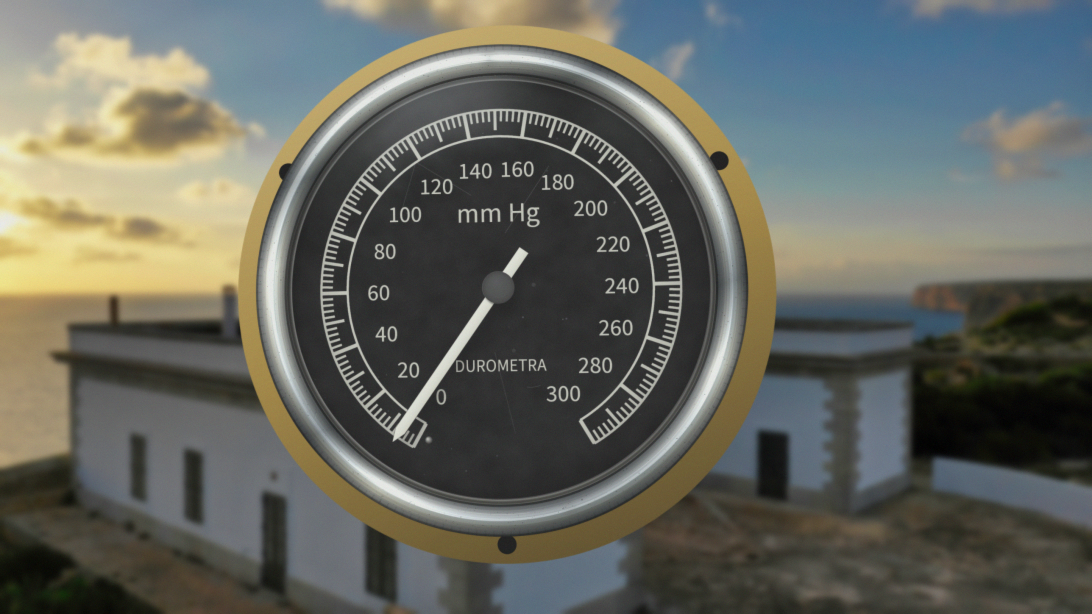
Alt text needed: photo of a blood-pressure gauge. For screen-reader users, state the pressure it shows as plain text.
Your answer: 6 mmHg
